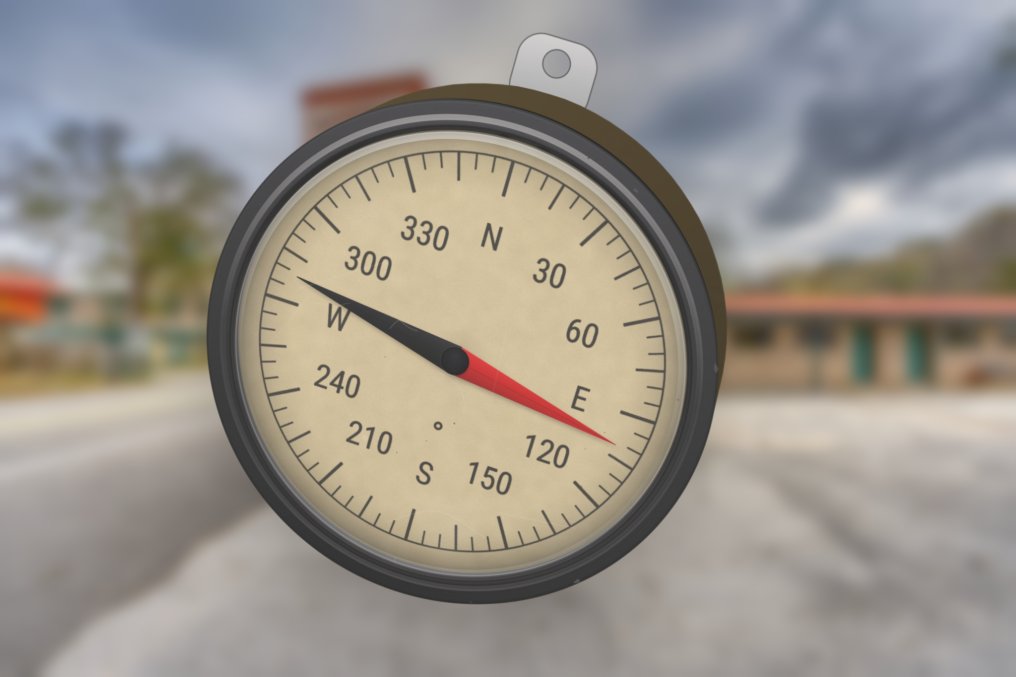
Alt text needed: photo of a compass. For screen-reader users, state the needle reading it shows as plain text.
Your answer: 100 °
